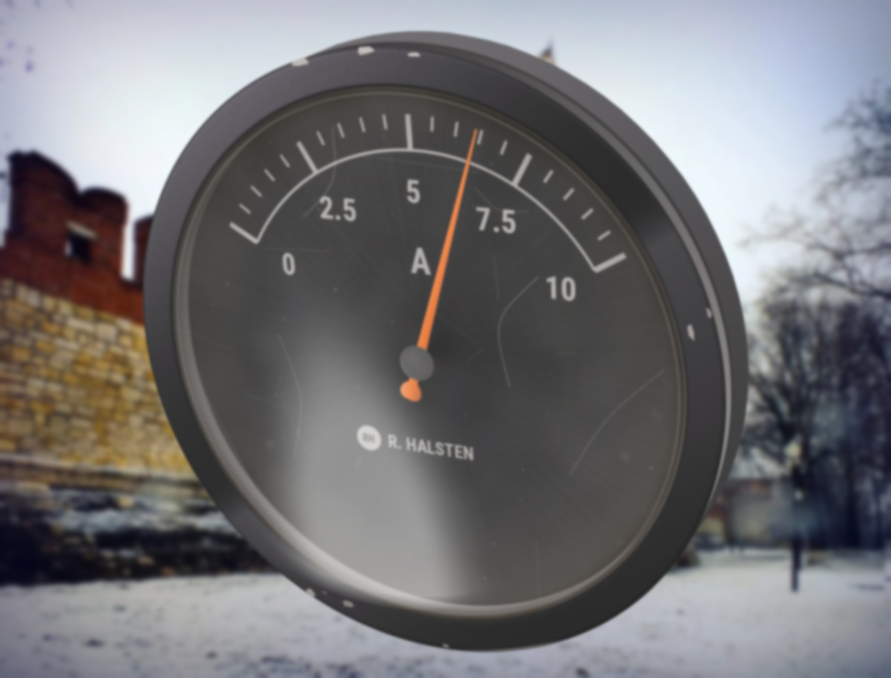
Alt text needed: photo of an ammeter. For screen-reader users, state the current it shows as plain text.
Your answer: 6.5 A
